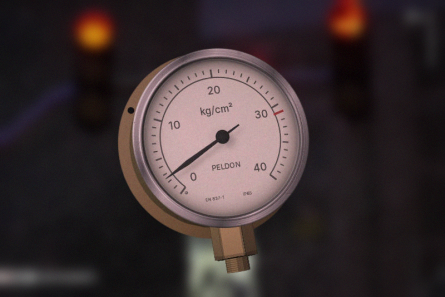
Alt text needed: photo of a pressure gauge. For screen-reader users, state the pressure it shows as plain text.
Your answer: 2.5 kg/cm²
